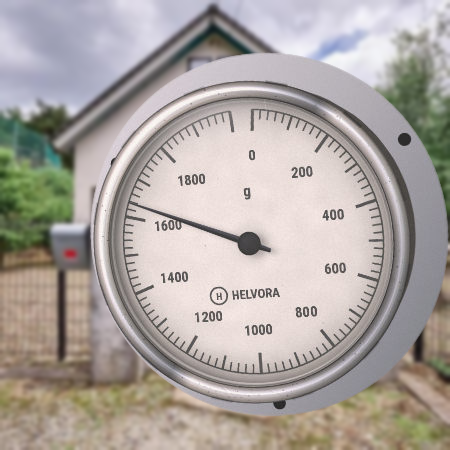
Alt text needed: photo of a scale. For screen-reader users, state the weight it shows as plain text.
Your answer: 1640 g
